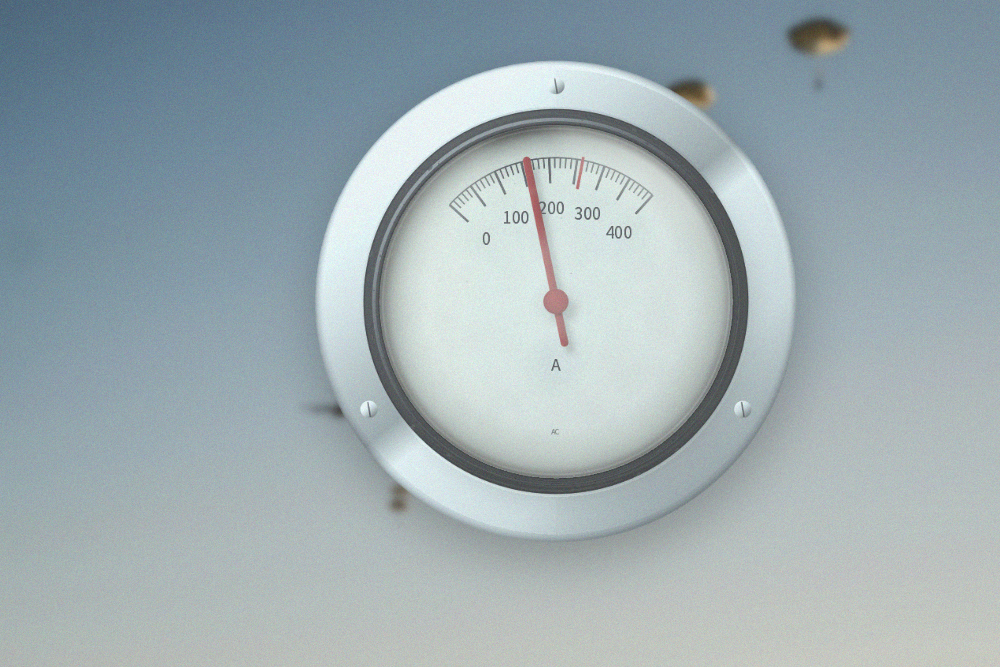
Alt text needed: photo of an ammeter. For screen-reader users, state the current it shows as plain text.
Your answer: 160 A
